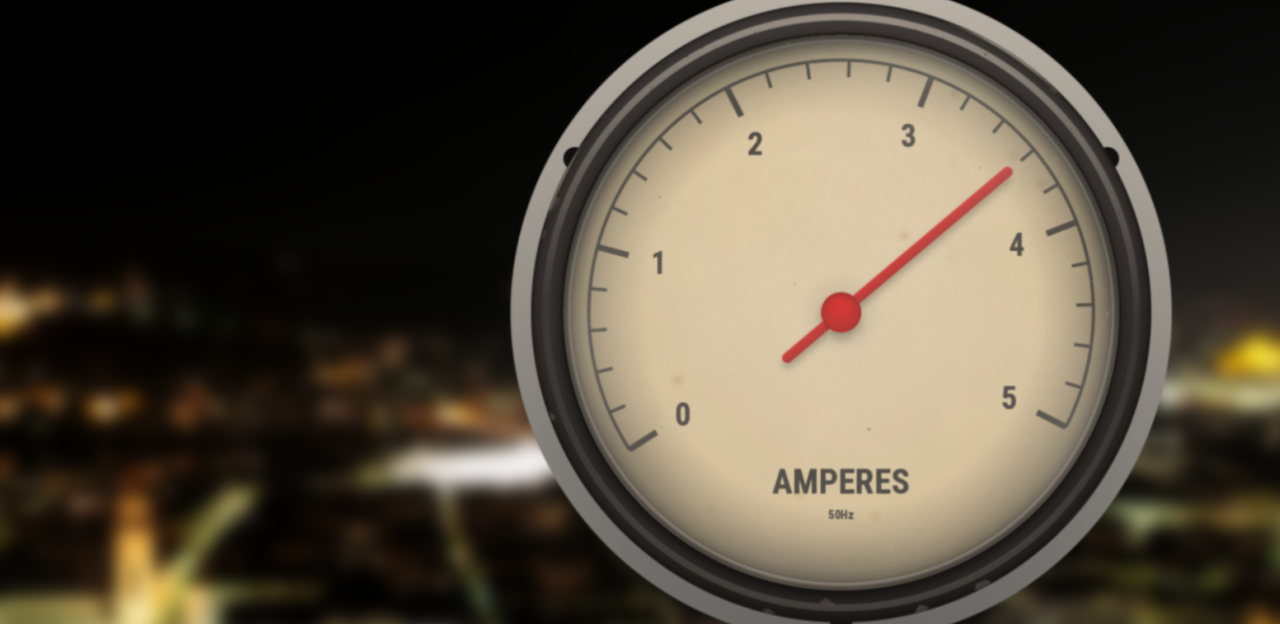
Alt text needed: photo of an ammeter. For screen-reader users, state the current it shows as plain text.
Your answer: 3.6 A
